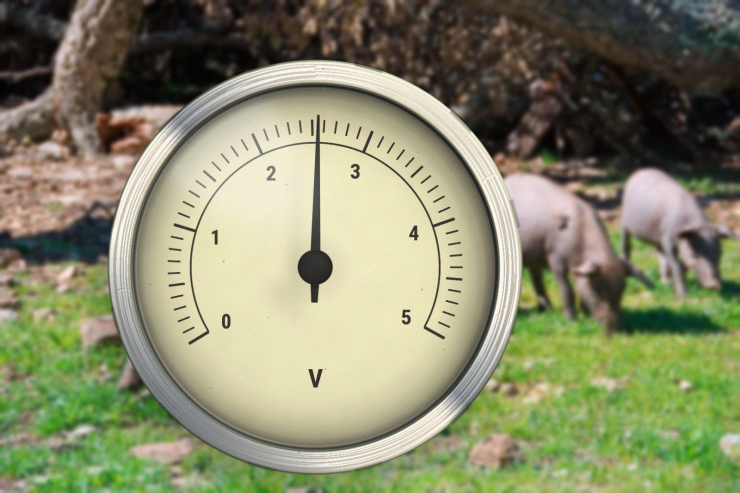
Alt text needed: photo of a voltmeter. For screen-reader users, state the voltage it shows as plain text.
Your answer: 2.55 V
